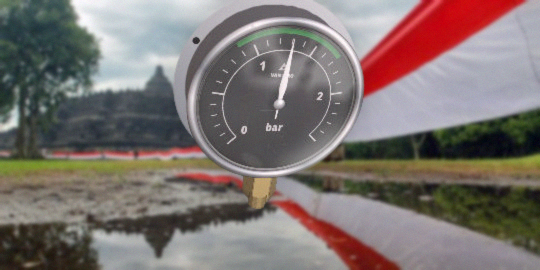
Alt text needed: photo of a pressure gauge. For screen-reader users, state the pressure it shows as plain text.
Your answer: 1.3 bar
